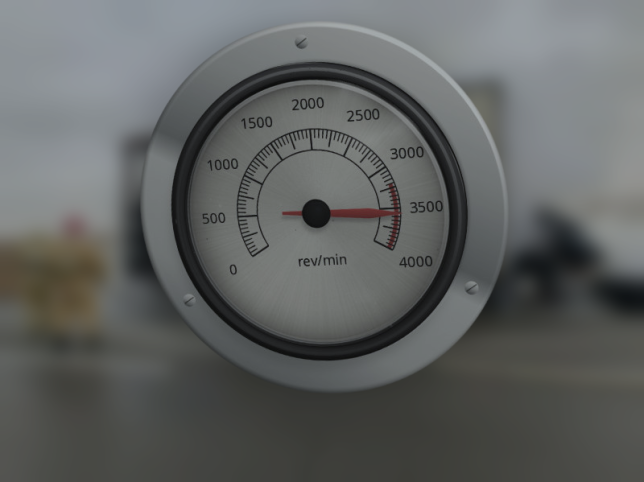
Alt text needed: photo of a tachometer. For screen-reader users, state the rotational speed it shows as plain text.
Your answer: 3550 rpm
